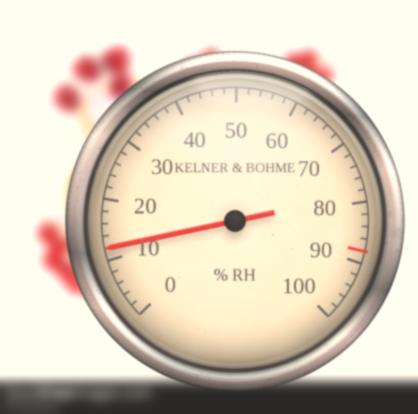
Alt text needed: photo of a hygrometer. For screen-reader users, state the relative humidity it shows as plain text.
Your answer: 12 %
